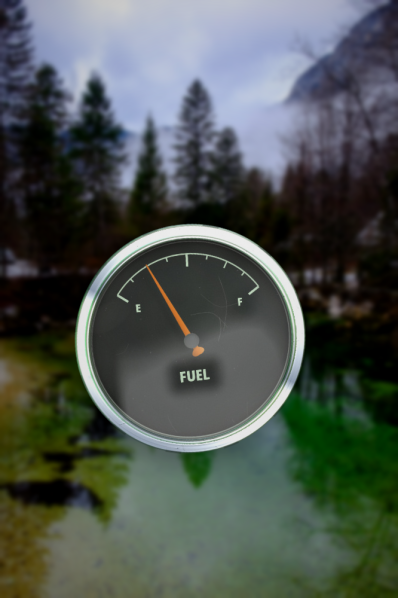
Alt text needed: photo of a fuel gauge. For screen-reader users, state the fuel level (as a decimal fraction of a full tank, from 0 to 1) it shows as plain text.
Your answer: 0.25
